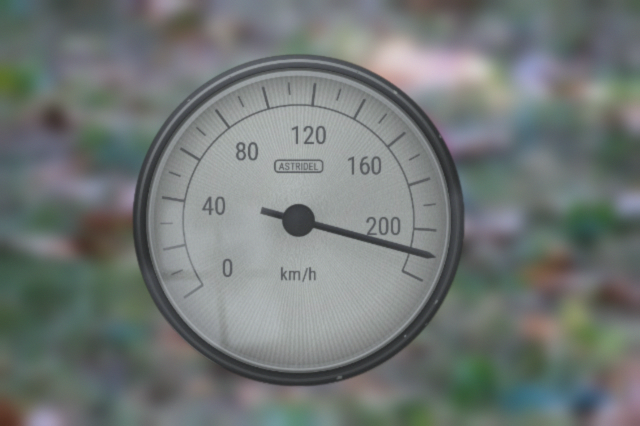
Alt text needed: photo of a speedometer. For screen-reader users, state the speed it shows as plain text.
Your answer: 210 km/h
